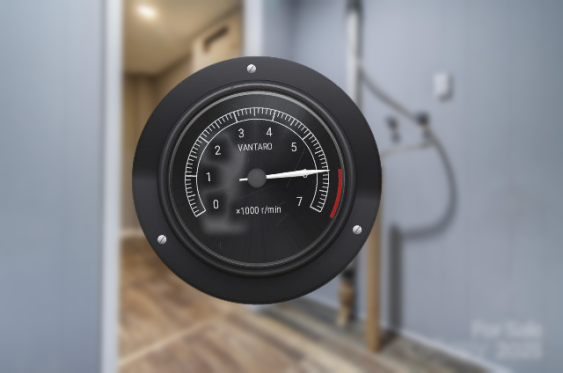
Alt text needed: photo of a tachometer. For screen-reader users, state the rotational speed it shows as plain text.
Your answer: 6000 rpm
